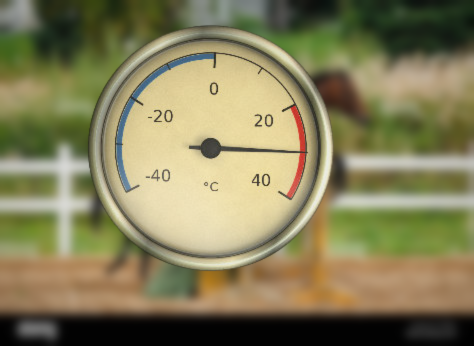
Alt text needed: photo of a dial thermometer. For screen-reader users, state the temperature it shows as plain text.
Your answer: 30 °C
